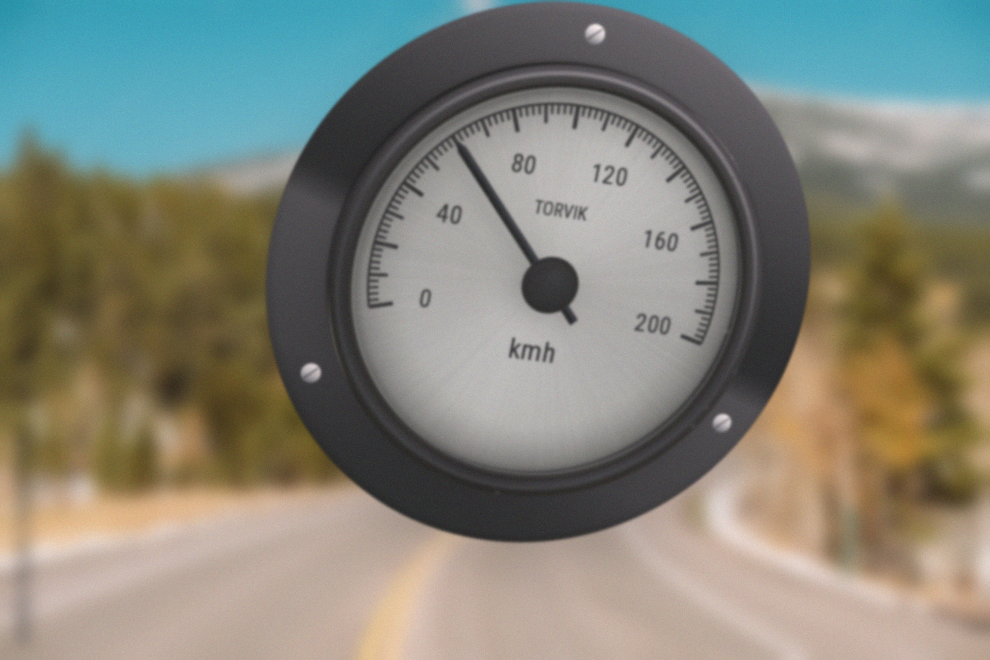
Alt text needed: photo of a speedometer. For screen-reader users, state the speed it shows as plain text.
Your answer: 60 km/h
